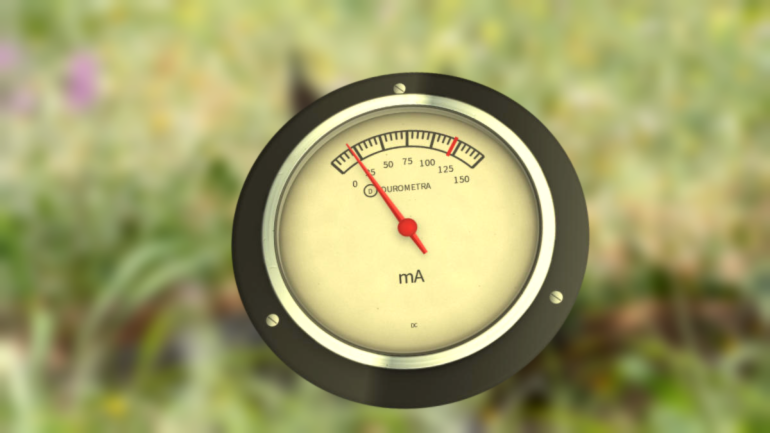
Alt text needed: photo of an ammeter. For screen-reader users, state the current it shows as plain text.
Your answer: 20 mA
